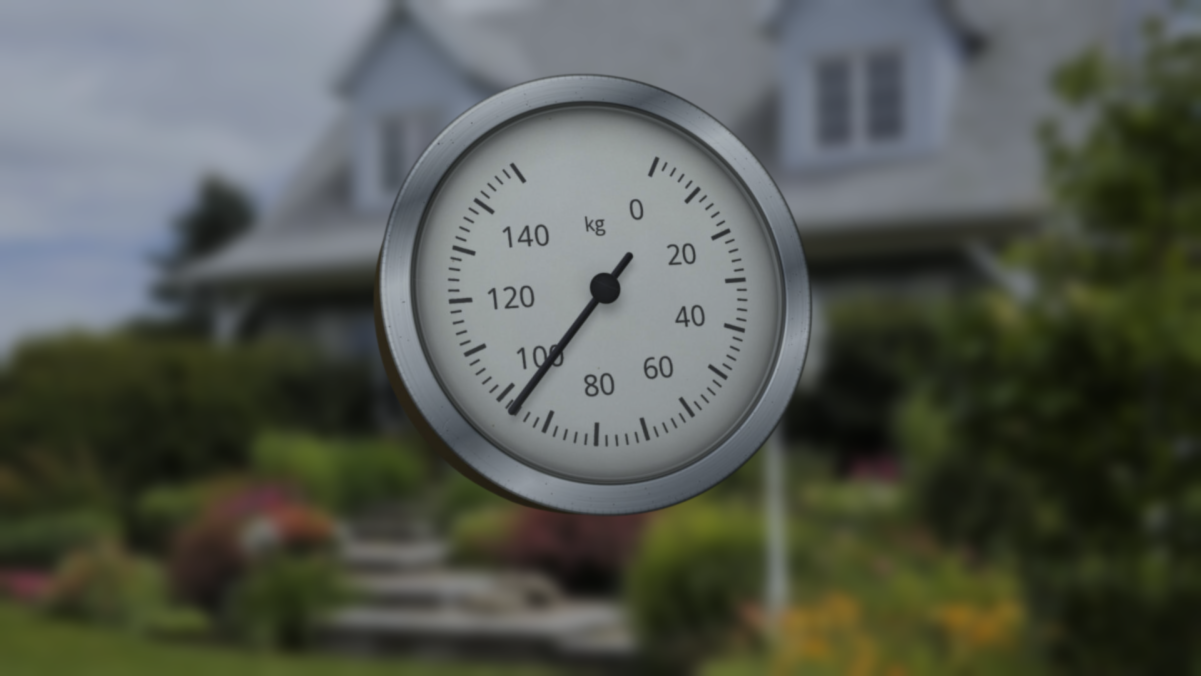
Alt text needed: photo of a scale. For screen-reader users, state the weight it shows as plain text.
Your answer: 97 kg
